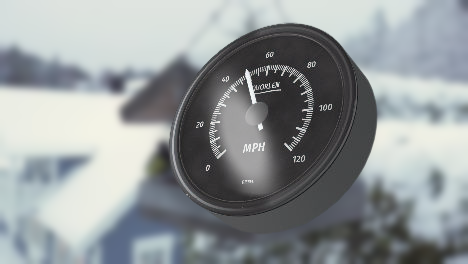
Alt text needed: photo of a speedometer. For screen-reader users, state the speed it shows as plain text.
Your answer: 50 mph
